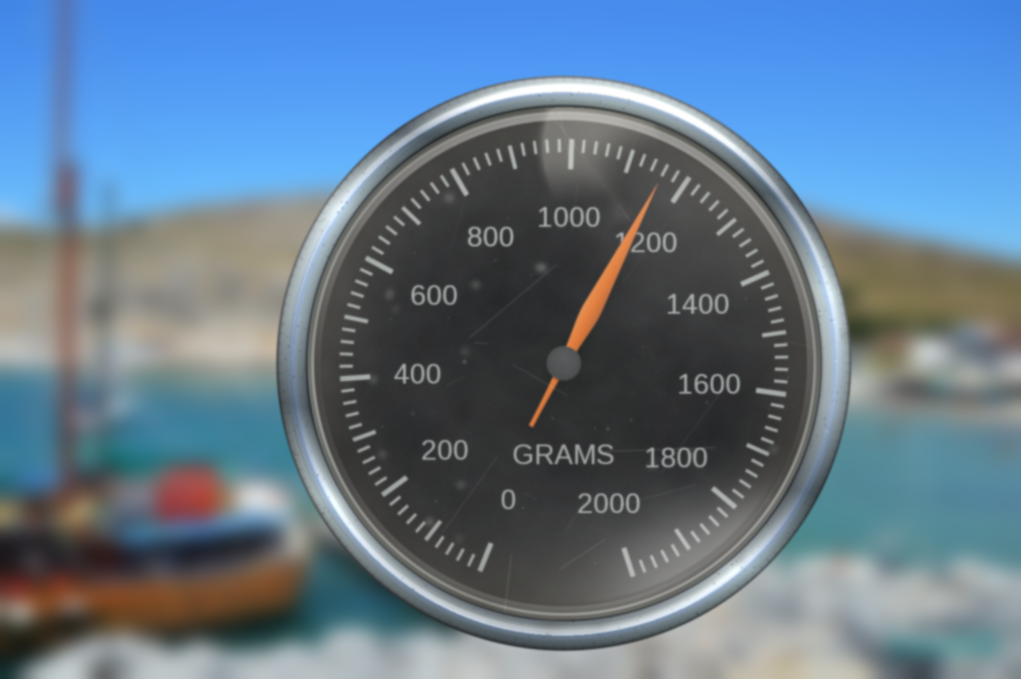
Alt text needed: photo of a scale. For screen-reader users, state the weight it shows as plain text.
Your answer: 1160 g
